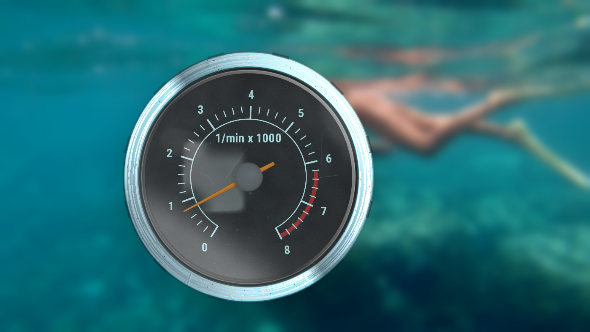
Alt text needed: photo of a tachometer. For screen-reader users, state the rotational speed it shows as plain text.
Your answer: 800 rpm
